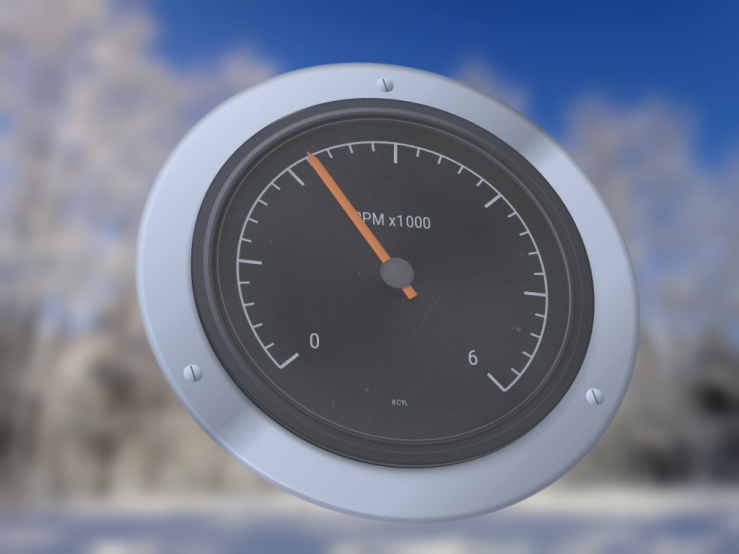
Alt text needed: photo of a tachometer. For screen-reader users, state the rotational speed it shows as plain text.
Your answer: 2200 rpm
